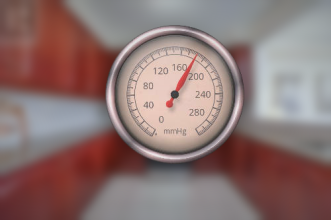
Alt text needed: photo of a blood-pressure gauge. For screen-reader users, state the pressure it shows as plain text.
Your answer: 180 mmHg
